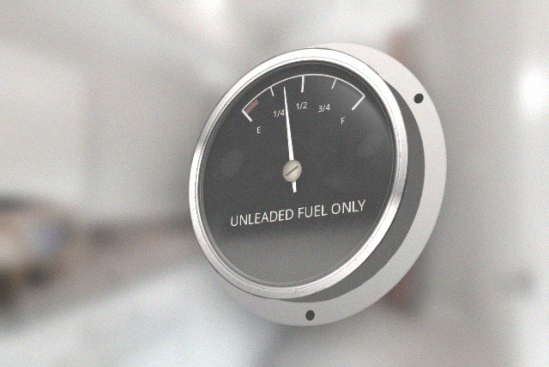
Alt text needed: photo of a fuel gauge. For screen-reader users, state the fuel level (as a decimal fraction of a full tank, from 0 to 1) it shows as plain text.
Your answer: 0.375
